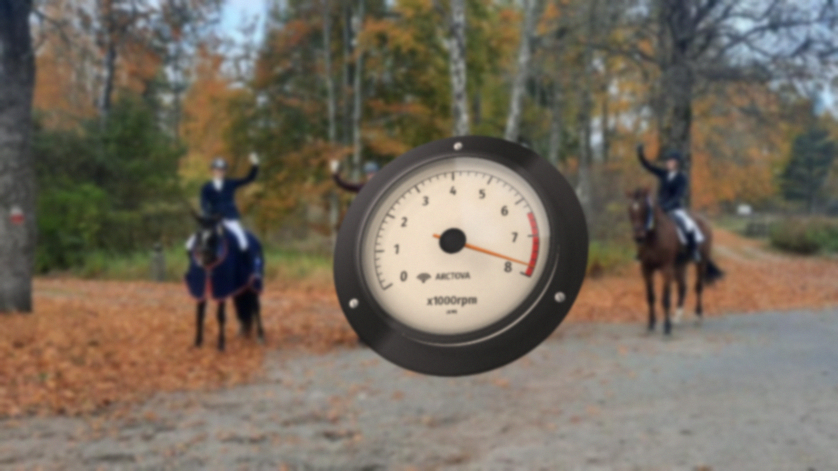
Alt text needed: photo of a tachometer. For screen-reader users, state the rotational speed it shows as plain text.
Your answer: 7800 rpm
